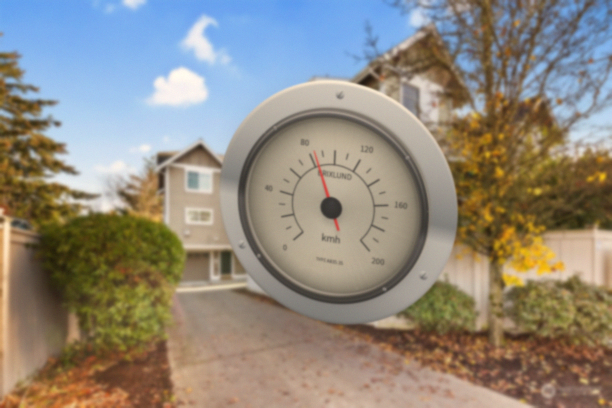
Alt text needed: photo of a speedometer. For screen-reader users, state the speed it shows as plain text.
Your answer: 85 km/h
